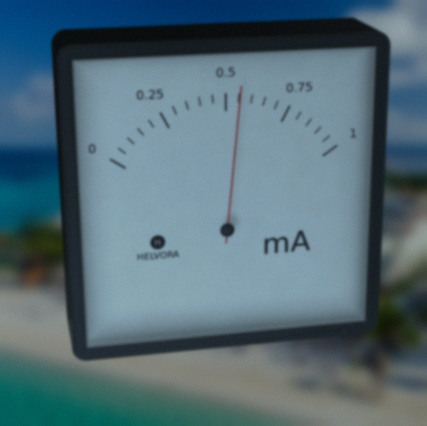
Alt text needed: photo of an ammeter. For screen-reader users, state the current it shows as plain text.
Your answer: 0.55 mA
